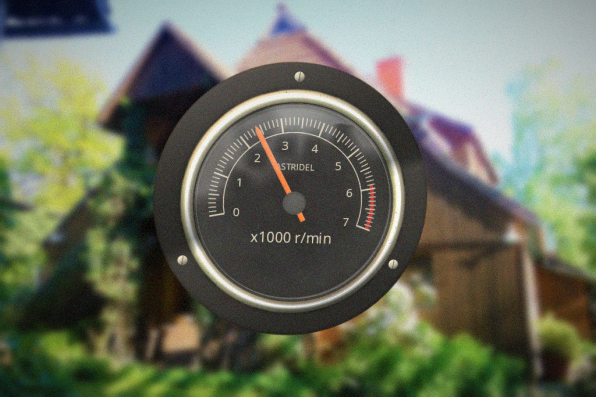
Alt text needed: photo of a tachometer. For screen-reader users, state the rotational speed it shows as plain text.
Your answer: 2400 rpm
